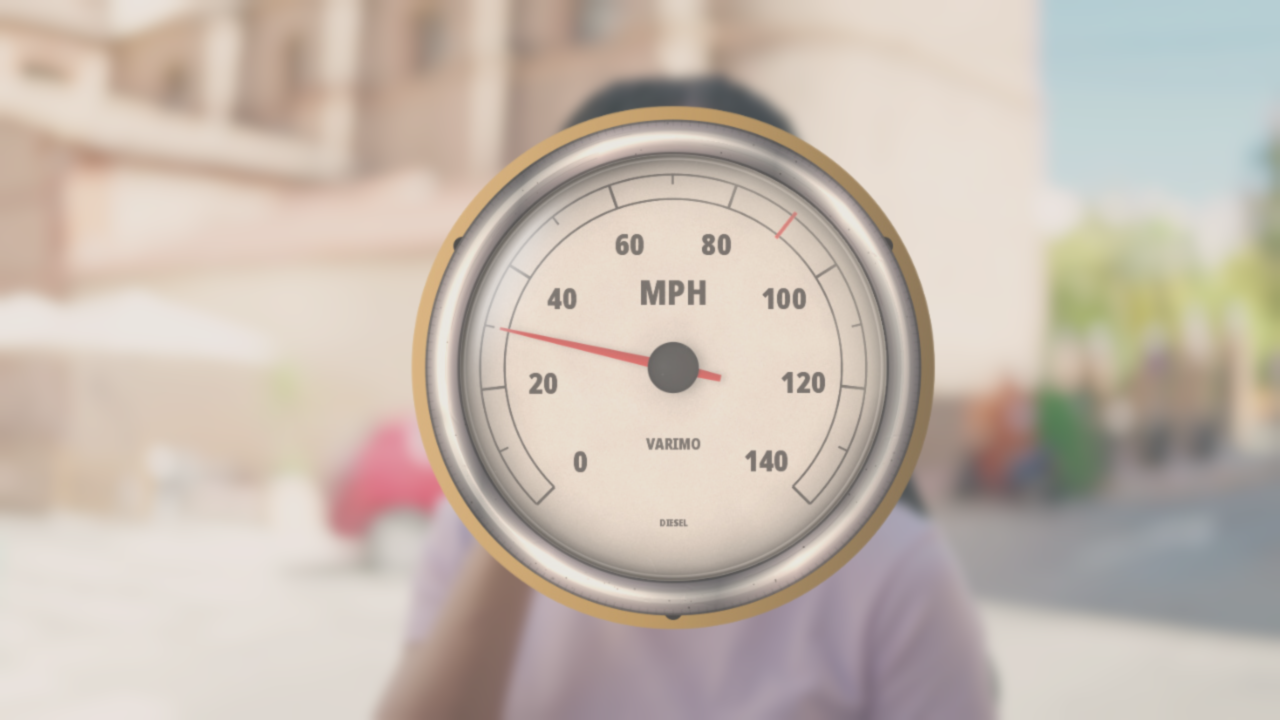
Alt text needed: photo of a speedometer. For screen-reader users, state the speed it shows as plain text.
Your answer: 30 mph
